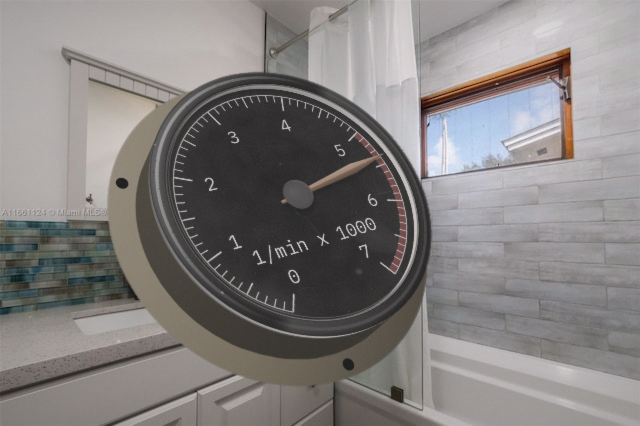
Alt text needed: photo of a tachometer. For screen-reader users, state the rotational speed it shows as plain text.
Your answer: 5400 rpm
